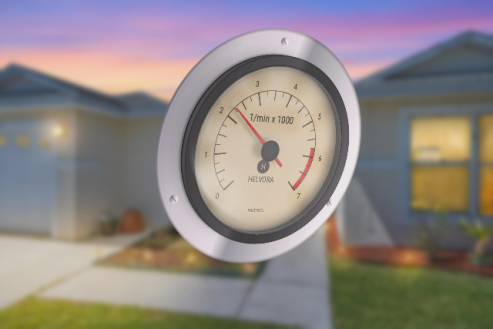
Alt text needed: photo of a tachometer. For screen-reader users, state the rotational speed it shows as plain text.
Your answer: 2250 rpm
